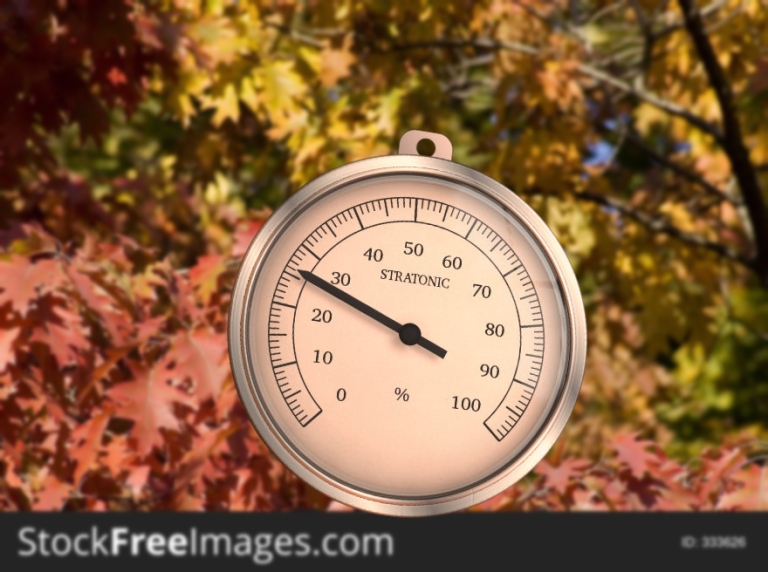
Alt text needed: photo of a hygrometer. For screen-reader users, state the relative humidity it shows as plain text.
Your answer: 26 %
